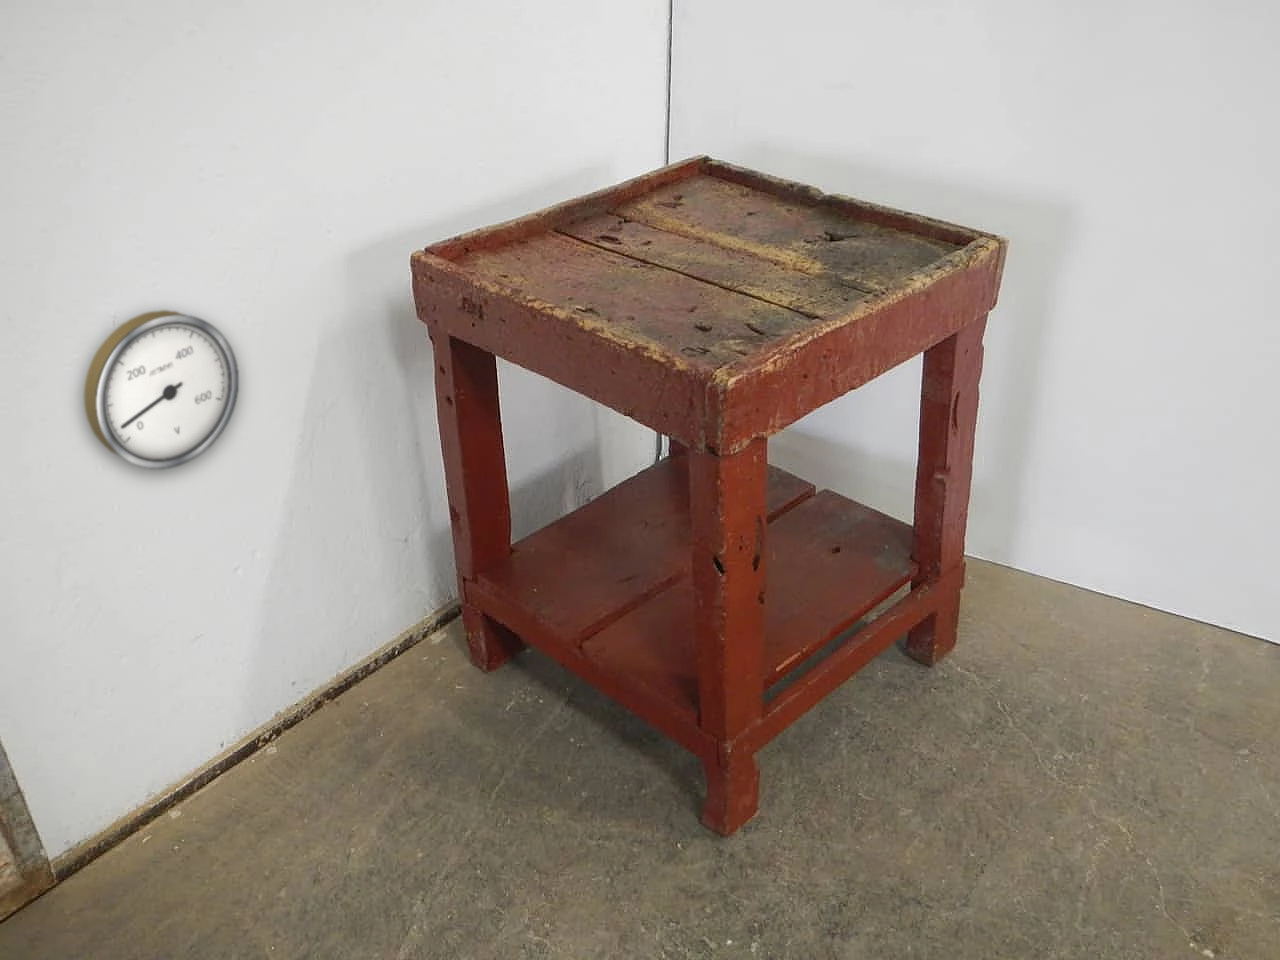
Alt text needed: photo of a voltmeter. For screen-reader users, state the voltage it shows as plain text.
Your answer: 40 V
